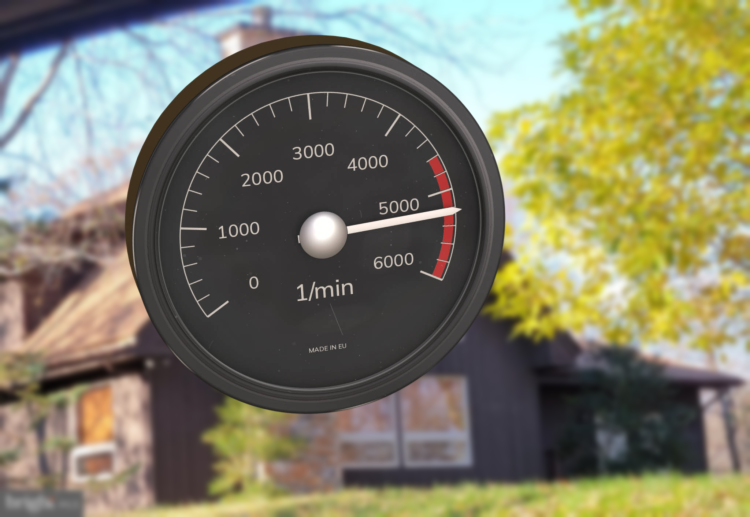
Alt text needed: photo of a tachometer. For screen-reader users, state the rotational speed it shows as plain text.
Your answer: 5200 rpm
